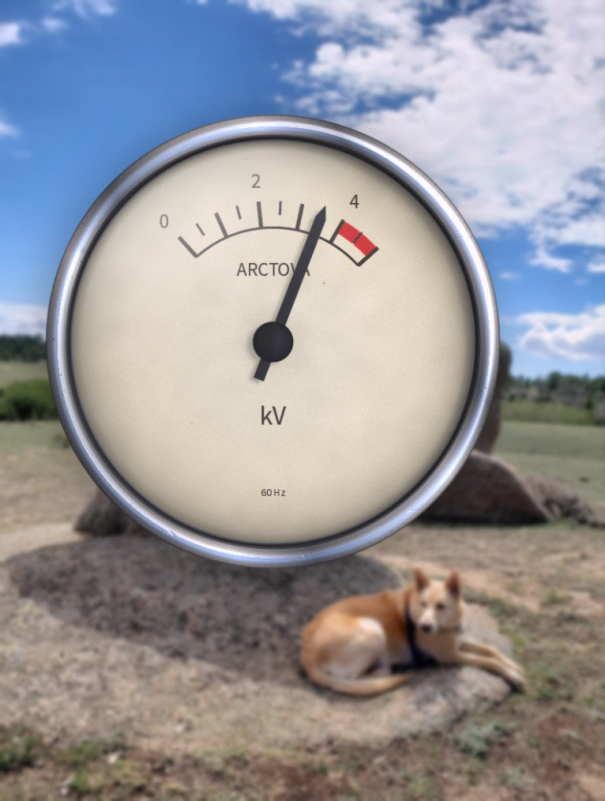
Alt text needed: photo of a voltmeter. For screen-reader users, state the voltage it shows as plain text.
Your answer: 3.5 kV
